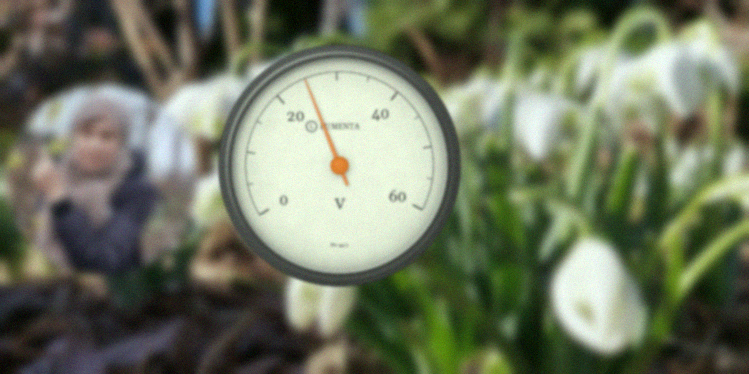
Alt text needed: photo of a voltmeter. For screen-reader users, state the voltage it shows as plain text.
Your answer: 25 V
